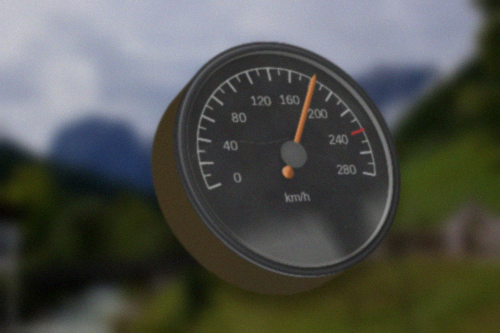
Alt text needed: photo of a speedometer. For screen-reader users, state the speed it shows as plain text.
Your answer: 180 km/h
